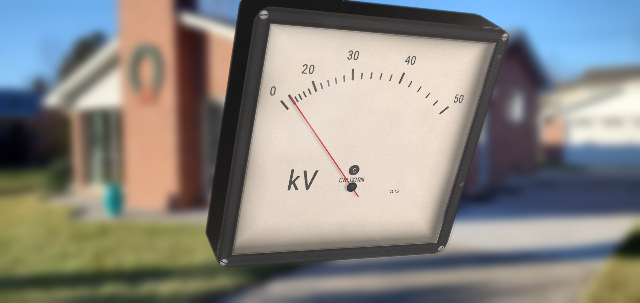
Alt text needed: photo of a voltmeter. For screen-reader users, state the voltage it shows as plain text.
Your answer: 10 kV
